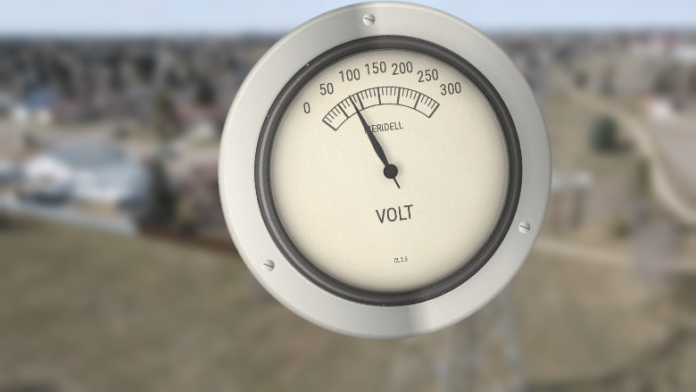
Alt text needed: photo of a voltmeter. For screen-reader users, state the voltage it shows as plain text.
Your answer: 80 V
